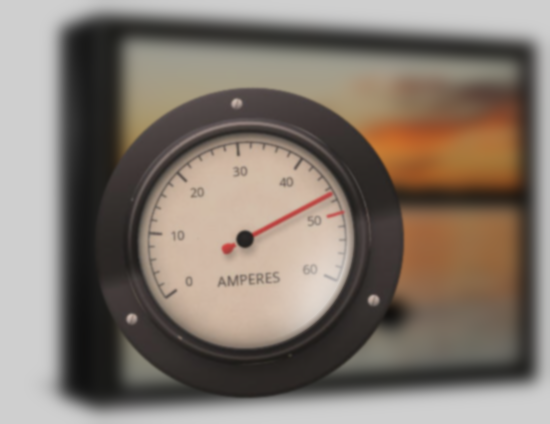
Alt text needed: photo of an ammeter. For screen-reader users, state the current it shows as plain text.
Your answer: 47 A
